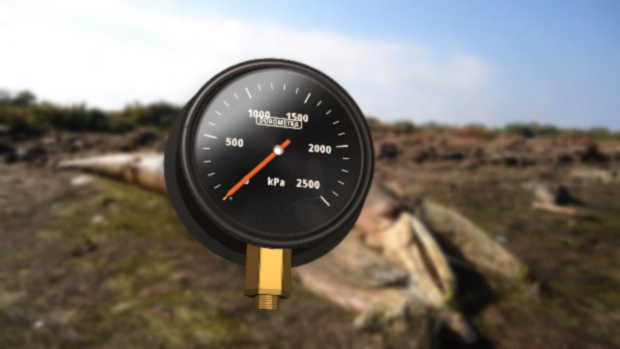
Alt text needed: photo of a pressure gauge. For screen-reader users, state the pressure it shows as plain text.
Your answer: 0 kPa
